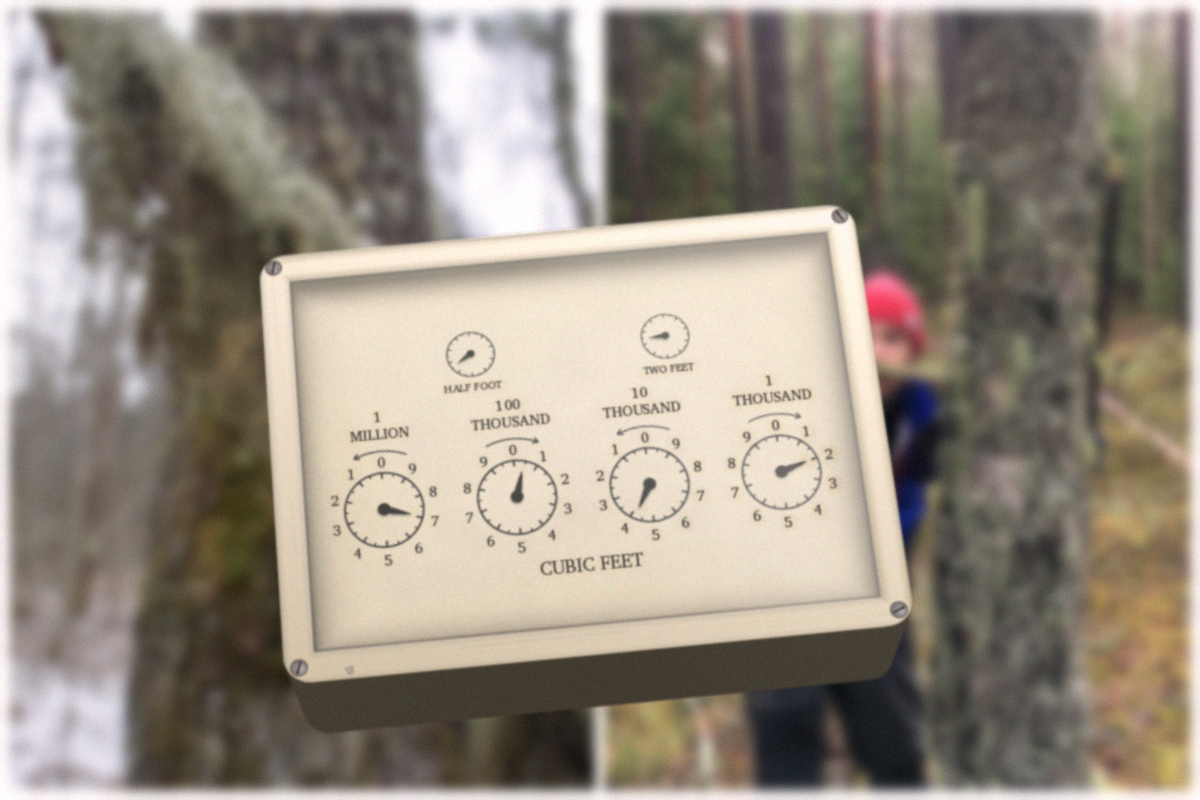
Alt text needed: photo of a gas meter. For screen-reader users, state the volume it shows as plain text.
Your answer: 704200 ft³
